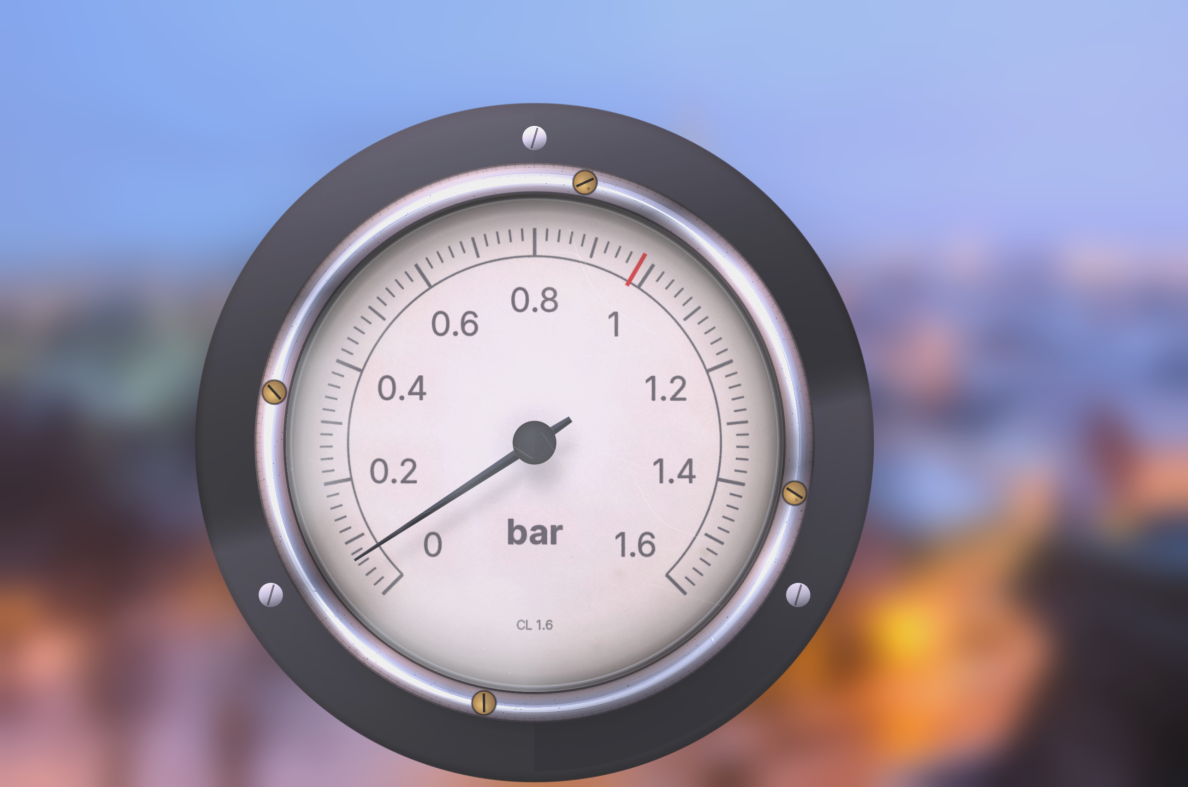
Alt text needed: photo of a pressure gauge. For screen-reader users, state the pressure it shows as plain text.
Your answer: 0.07 bar
